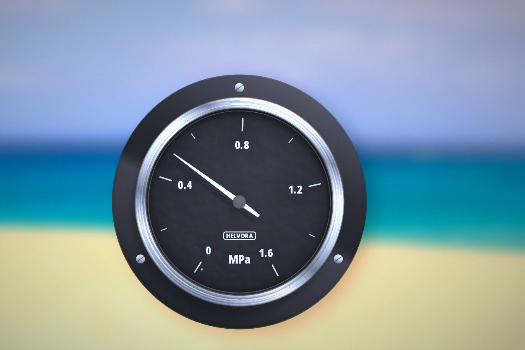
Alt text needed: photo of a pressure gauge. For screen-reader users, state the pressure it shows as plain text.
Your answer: 0.5 MPa
